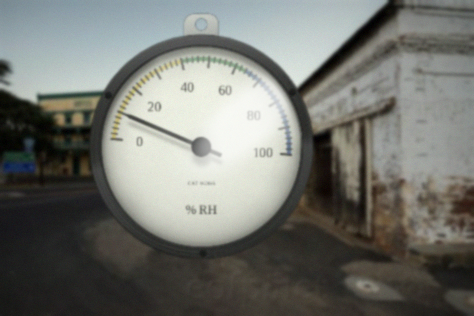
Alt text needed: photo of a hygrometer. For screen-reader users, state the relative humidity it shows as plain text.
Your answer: 10 %
